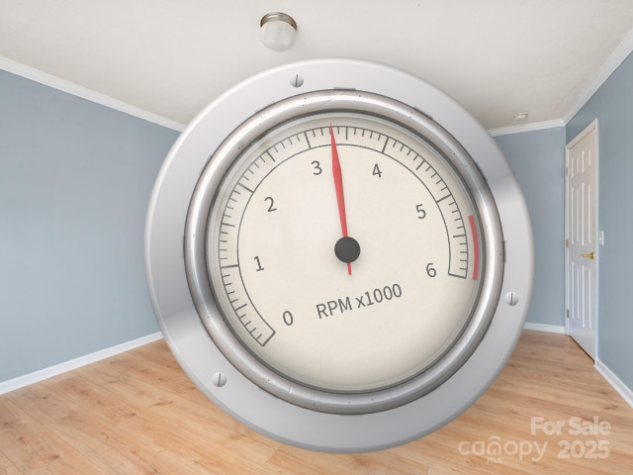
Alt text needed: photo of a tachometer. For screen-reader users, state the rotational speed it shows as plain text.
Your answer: 3300 rpm
